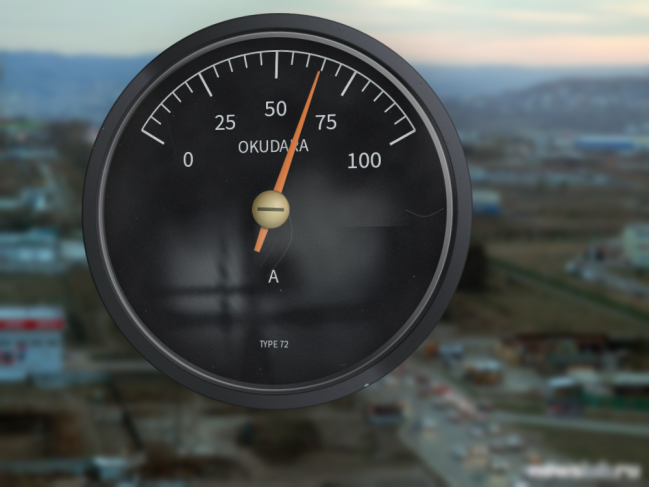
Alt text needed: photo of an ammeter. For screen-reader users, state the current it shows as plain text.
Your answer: 65 A
